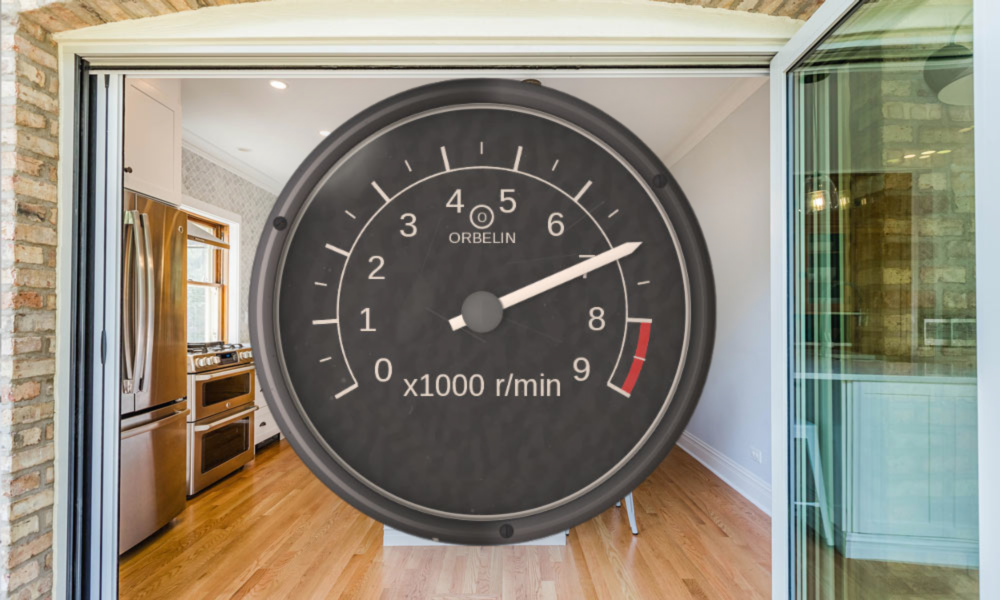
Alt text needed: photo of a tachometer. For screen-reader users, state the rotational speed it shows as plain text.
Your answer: 7000 rpm
